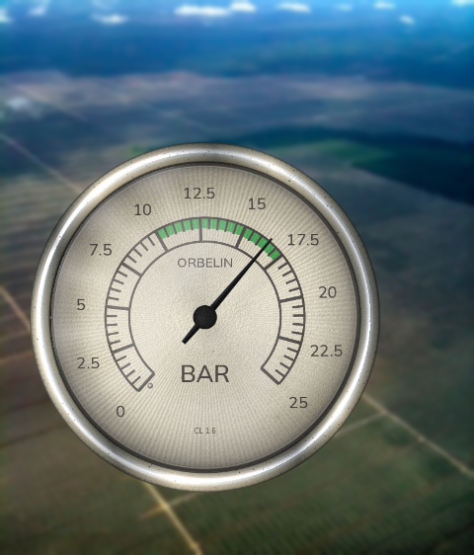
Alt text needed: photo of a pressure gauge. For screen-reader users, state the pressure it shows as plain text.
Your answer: 16.5 bar
